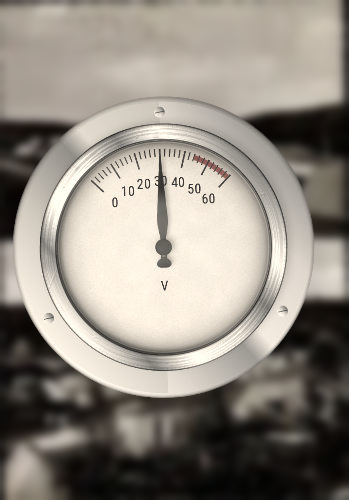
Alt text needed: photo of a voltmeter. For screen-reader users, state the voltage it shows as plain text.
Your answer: 30 V
